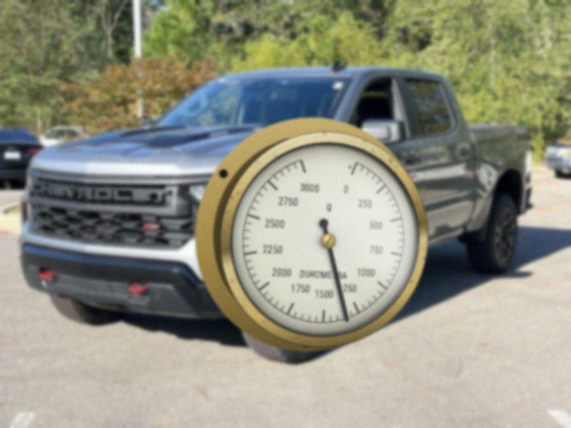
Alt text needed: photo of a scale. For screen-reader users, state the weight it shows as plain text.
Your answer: 1350 g
